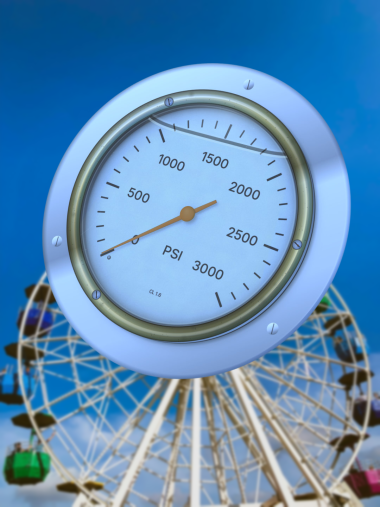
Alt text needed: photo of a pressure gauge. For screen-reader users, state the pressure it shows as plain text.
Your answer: 0 psi
